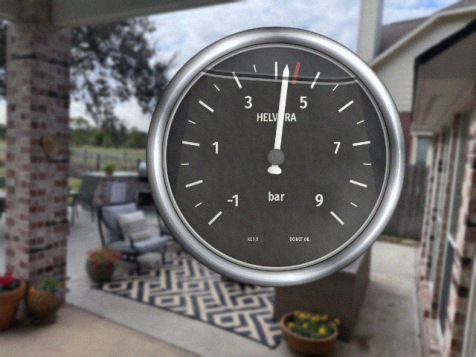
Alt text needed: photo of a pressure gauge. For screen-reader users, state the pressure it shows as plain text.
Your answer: 4.25 bar
